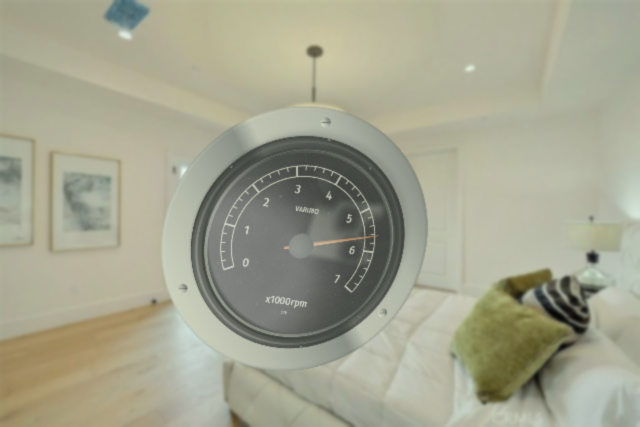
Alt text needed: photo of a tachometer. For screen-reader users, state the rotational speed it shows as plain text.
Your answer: 5600 rpm
